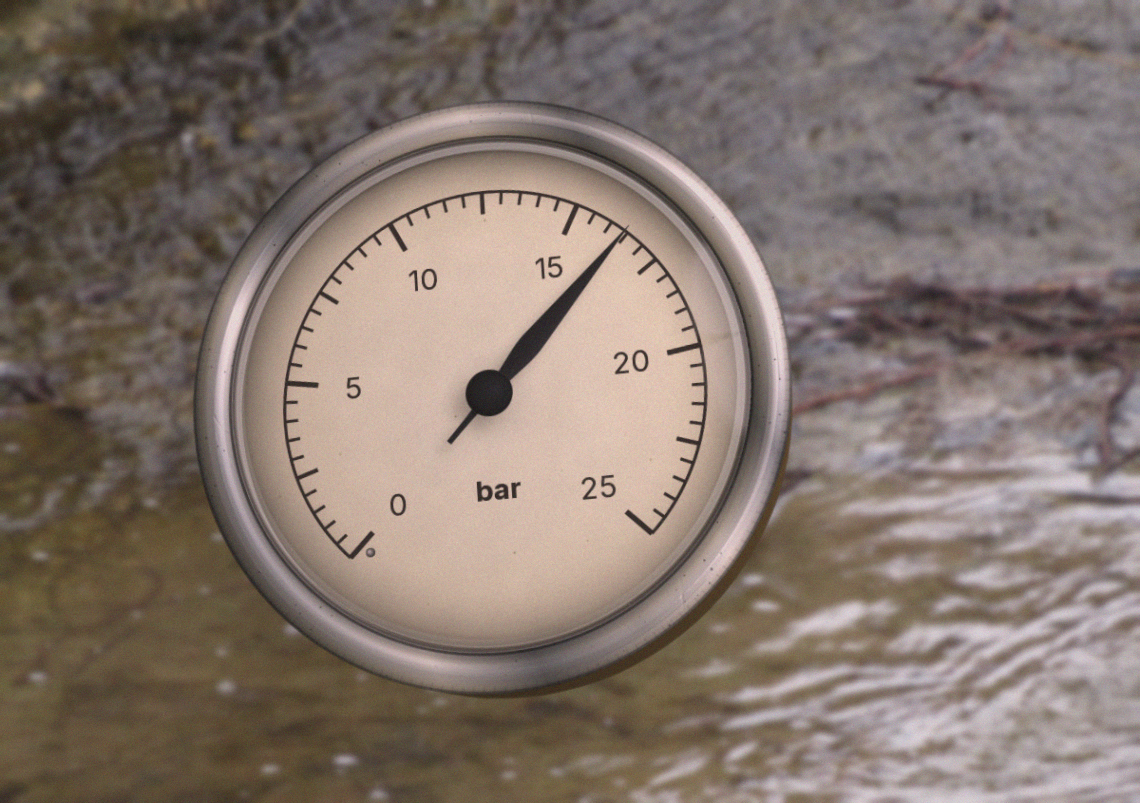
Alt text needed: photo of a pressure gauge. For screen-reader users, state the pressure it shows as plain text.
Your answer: 16.5 bar
